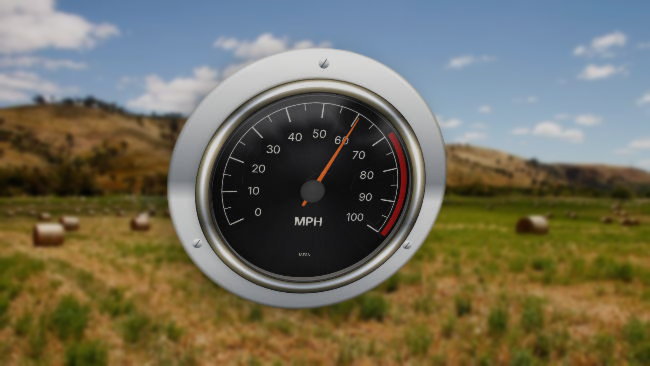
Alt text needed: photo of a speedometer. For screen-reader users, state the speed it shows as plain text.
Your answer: 60 mph
